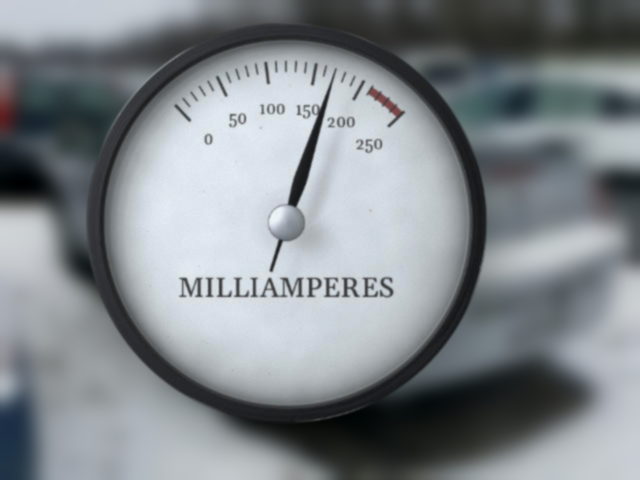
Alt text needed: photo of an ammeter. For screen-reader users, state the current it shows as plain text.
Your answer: 170 mA
